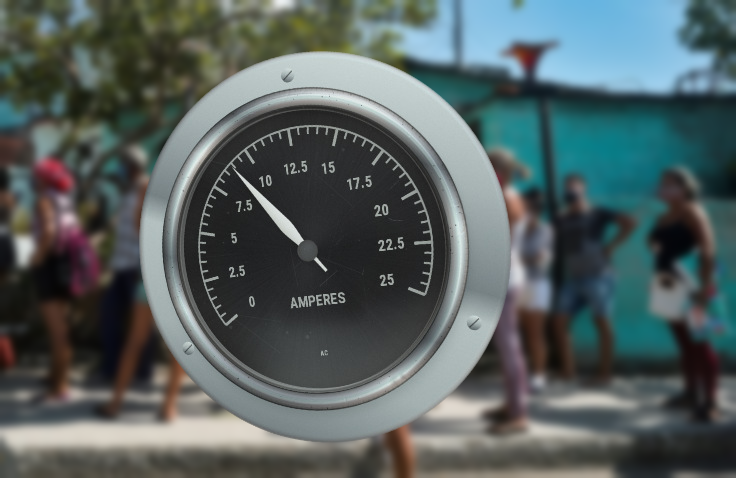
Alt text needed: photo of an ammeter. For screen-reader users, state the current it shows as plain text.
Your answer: 9 A
